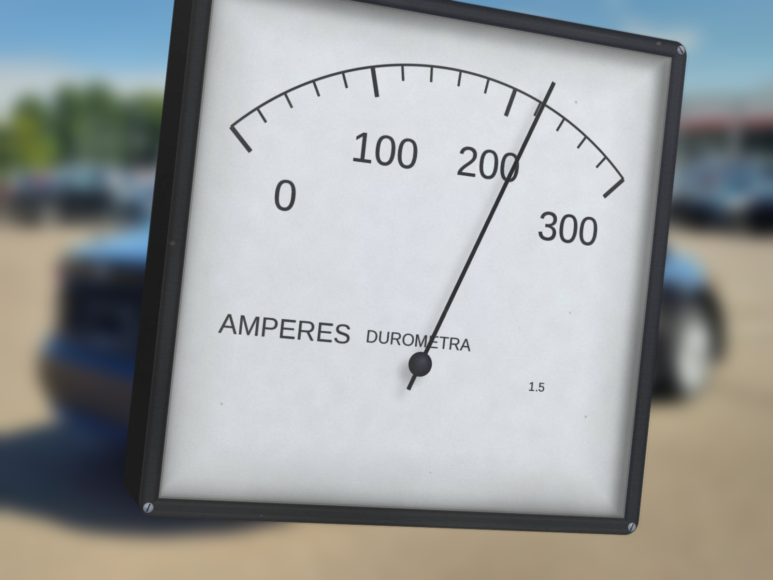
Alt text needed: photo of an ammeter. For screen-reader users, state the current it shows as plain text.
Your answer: 220 A
